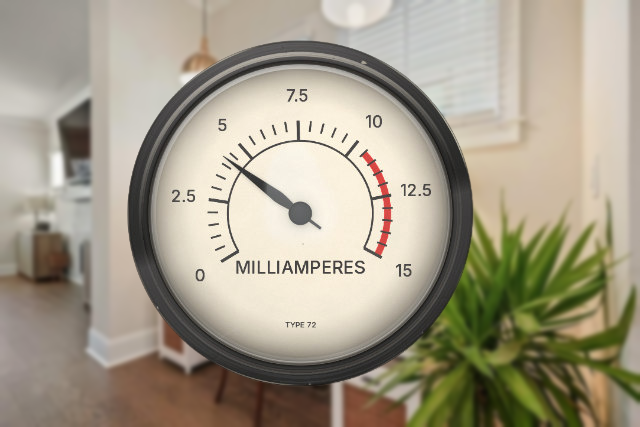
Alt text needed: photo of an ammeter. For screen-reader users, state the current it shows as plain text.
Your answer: 4.25 mA
